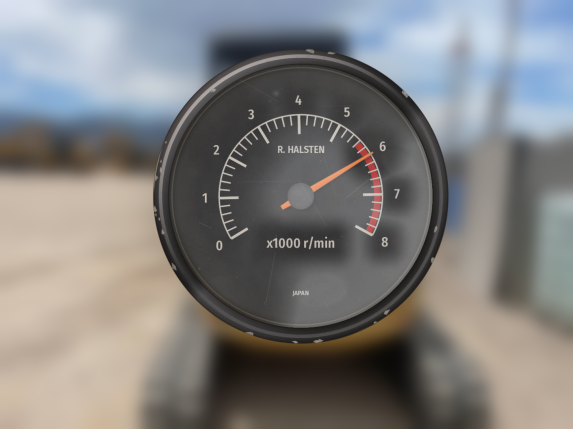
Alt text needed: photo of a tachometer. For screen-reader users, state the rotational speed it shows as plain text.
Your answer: 6000 rpm
